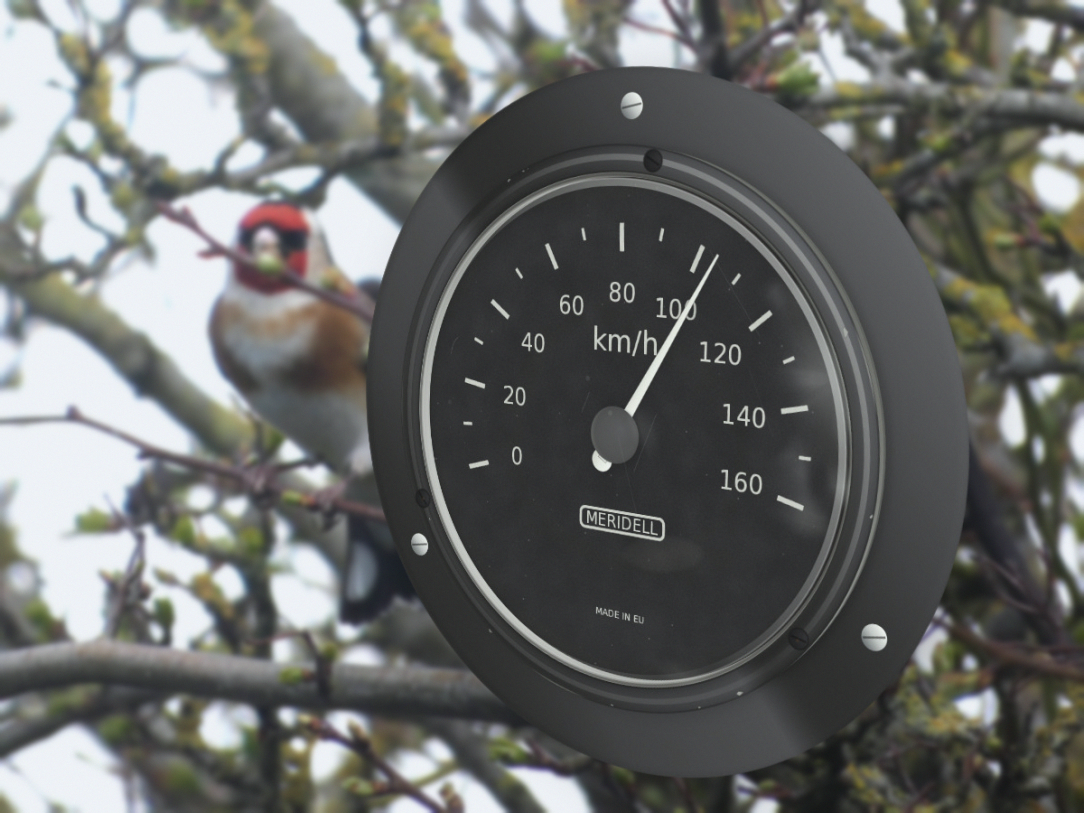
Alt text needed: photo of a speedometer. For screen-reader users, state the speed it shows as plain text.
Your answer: 105 km/h
